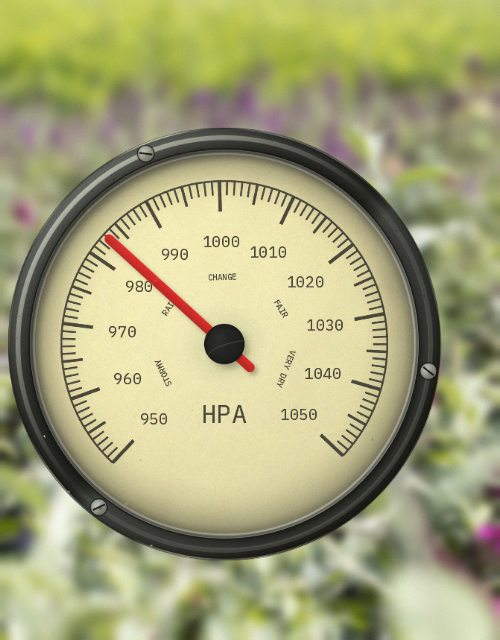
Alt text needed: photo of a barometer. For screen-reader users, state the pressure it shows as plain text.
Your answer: 983 hPa
